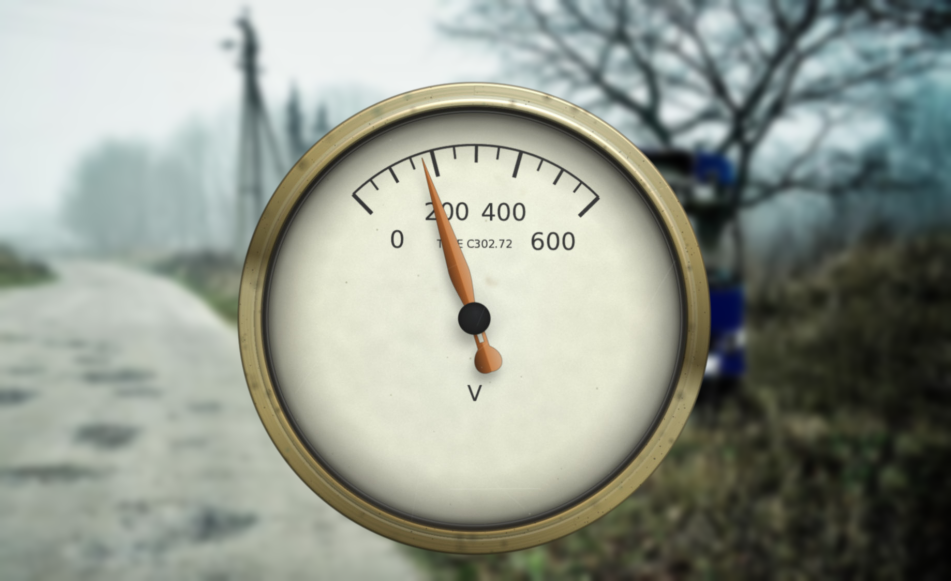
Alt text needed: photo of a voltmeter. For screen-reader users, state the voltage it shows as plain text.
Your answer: 175 V
